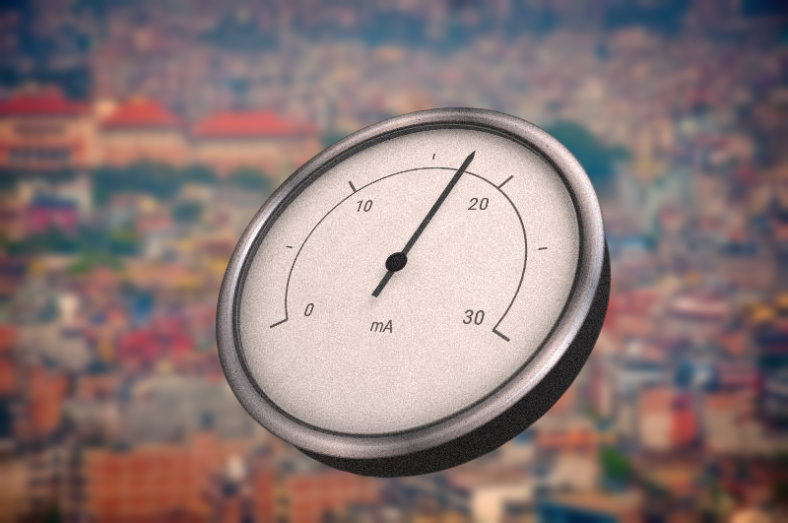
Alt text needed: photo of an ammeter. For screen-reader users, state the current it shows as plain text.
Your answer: 17.5 mA
